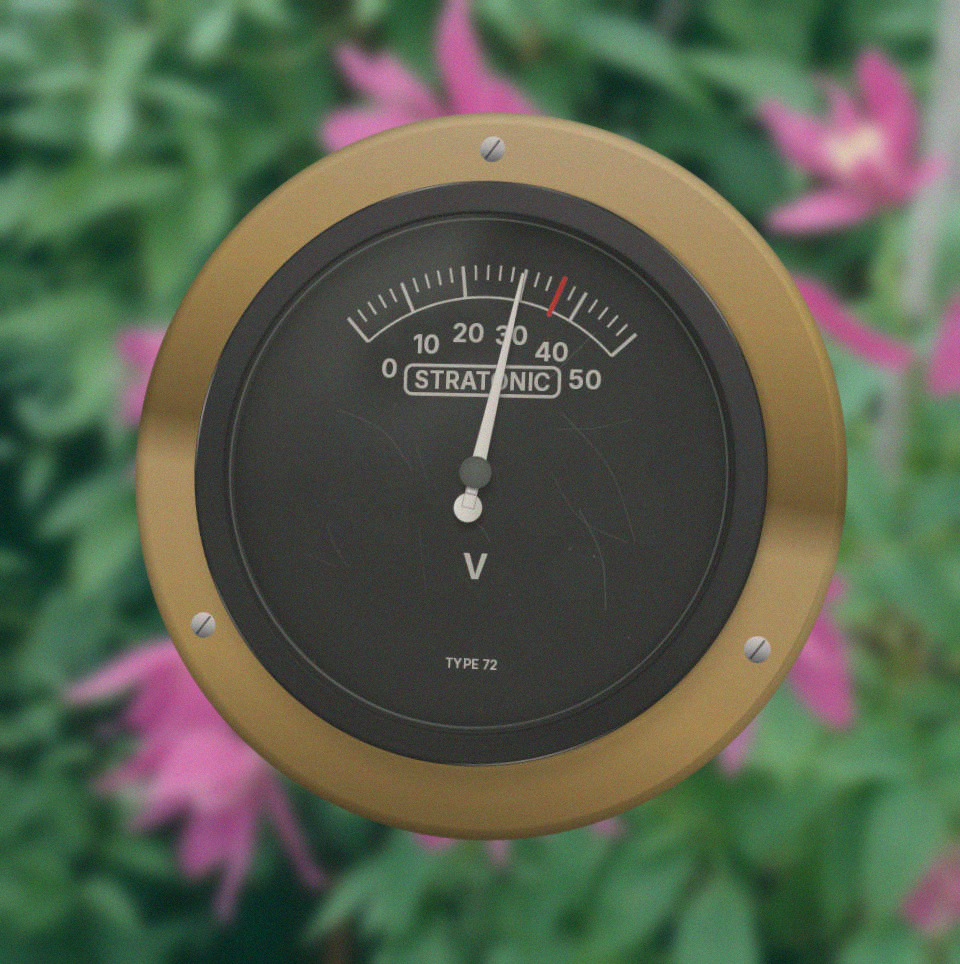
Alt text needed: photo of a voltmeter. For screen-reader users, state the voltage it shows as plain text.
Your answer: 30 V
